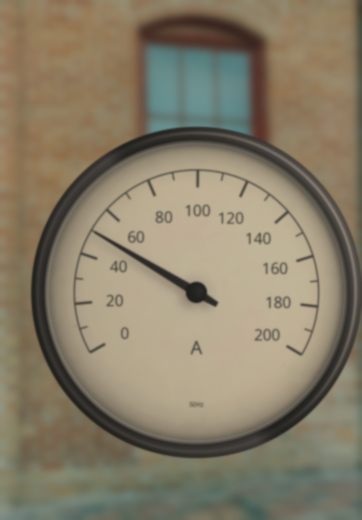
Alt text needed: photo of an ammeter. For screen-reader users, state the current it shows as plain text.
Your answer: 50 A
